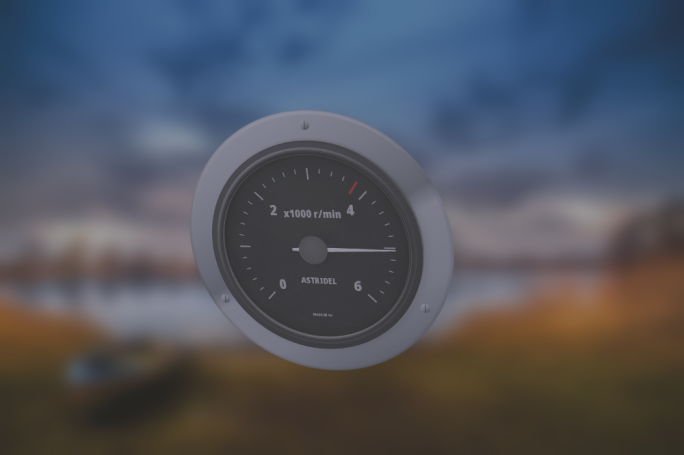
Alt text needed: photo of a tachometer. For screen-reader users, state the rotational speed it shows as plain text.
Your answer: 5000 rpm
